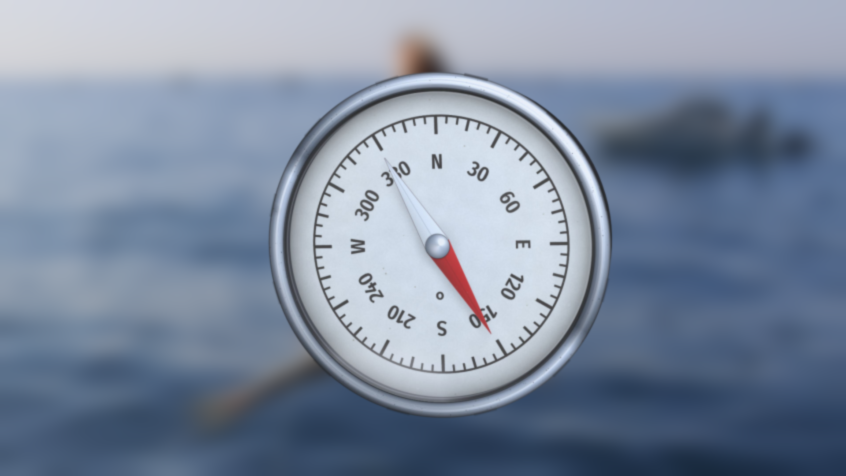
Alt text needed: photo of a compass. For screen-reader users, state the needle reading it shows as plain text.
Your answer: 150 °
